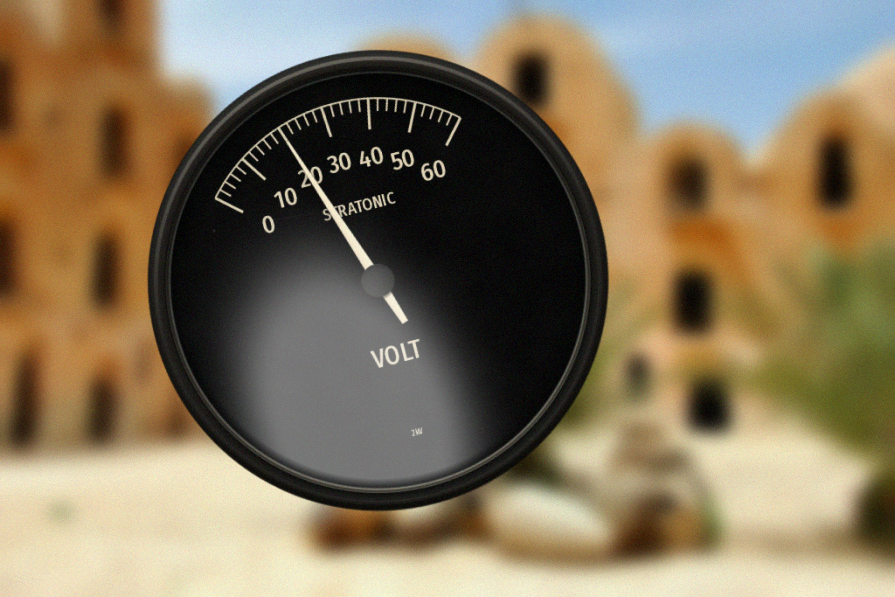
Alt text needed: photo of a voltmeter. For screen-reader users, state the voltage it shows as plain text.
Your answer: 20 V
